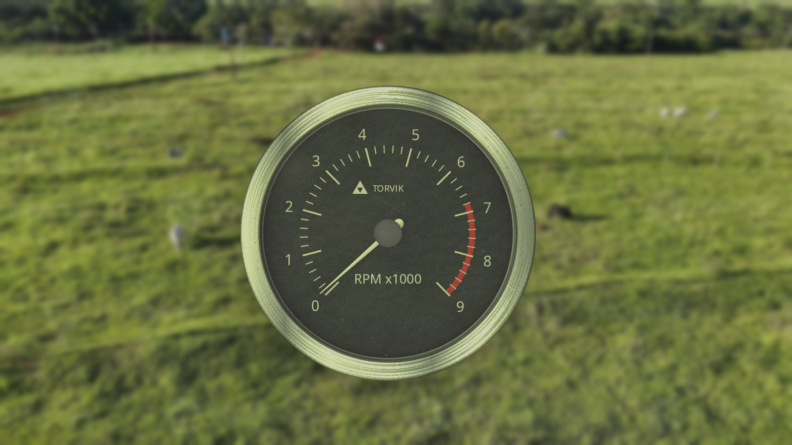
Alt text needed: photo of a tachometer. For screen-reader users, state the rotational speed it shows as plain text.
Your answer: 100 rpm
